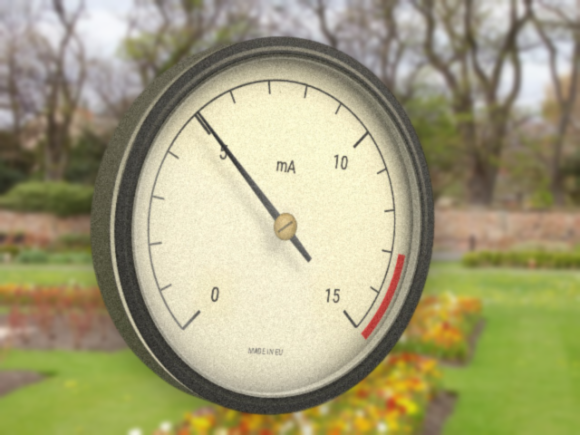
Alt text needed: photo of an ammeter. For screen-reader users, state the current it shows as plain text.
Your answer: 5 mA
